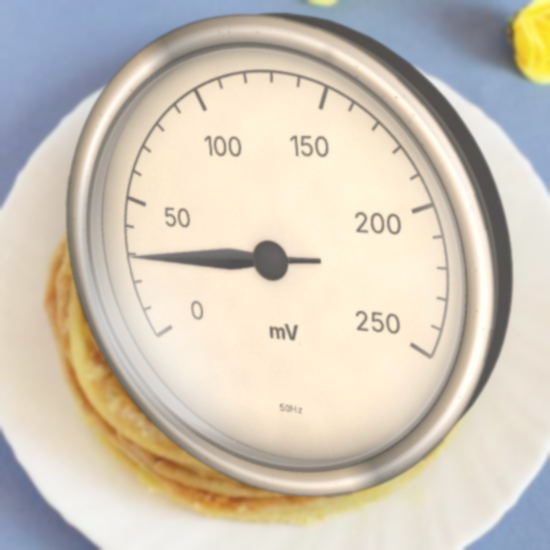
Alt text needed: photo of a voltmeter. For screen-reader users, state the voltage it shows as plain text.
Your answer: 30 mV
